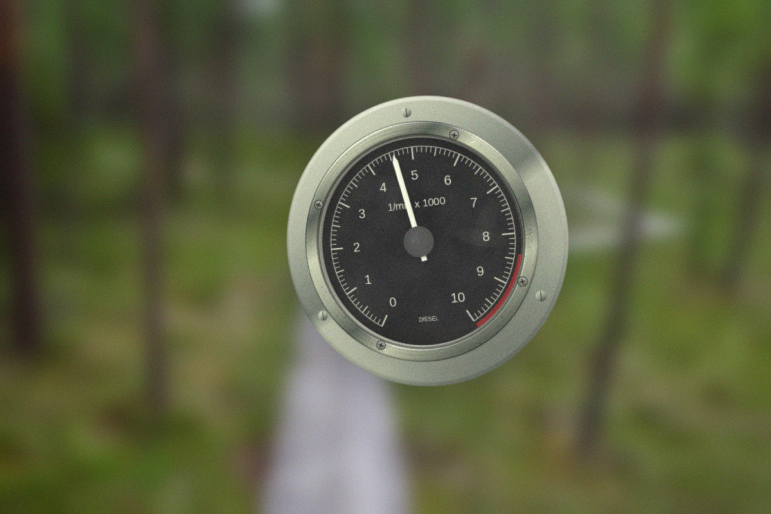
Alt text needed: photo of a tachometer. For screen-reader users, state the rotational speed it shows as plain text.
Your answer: 4600 rpm
